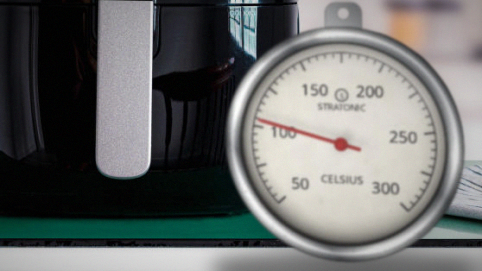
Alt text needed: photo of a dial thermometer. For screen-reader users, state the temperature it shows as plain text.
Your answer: 105 °C
